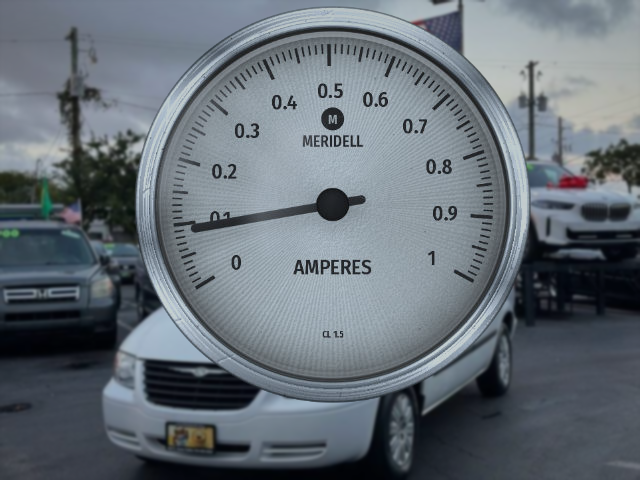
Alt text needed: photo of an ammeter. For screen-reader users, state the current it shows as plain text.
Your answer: 0.09 A
